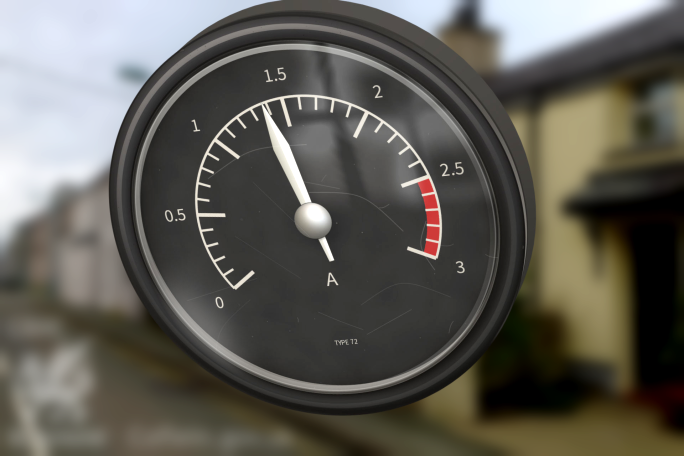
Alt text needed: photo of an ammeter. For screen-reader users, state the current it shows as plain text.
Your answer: 1.4 A
